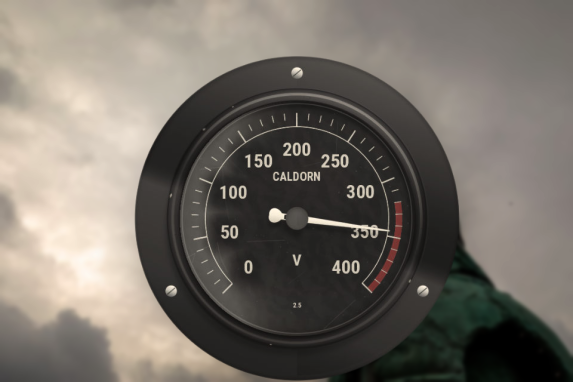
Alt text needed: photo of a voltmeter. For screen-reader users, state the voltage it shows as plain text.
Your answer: 345 V
